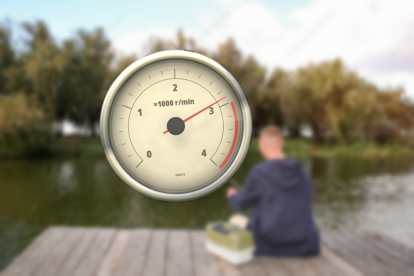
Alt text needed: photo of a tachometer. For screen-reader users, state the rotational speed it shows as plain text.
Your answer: 2900 rpm
